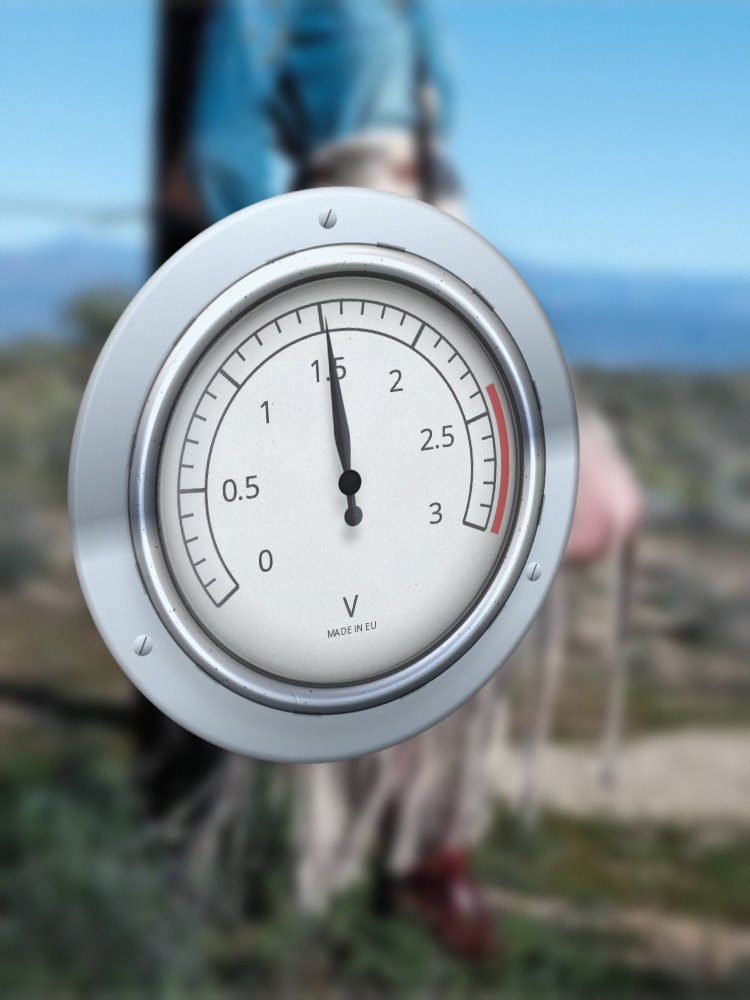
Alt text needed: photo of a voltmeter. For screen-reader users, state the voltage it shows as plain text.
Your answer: 1.5 V
